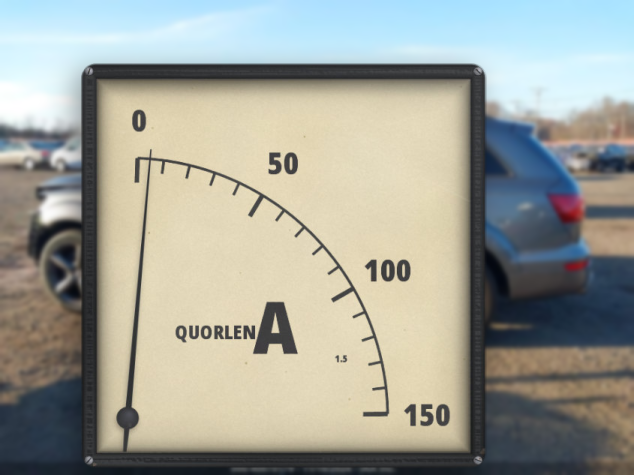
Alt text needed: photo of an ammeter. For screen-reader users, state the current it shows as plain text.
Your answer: 5 A
